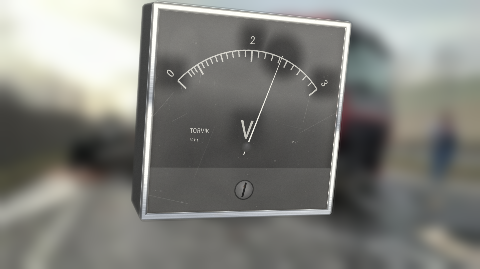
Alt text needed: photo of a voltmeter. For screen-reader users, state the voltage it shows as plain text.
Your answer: 2.4 V
